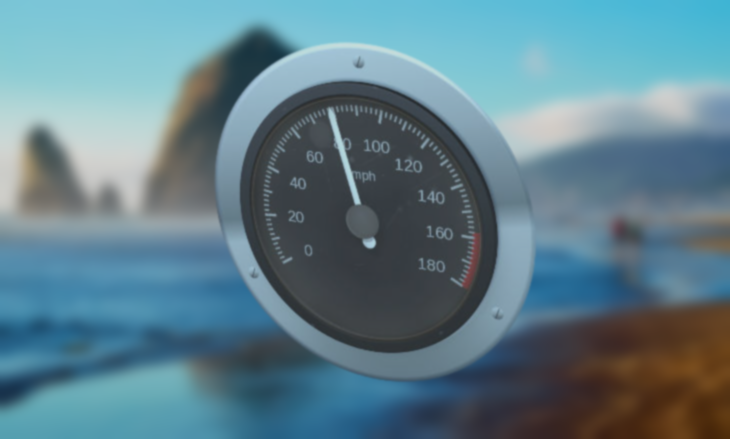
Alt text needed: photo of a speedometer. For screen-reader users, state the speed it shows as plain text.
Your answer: 80 mph
